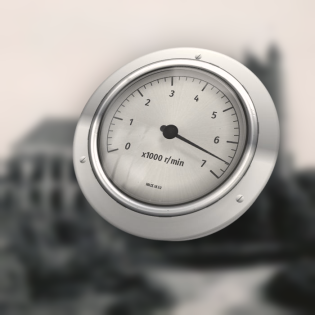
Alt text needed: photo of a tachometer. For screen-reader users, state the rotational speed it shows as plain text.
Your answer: 6600 rpm
